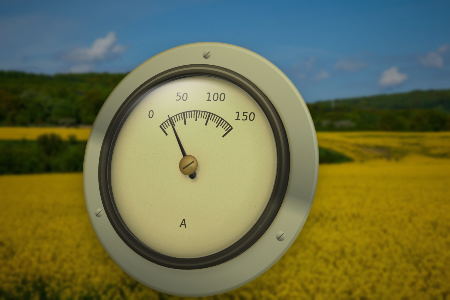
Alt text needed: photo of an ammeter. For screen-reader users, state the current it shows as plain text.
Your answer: 25 A
